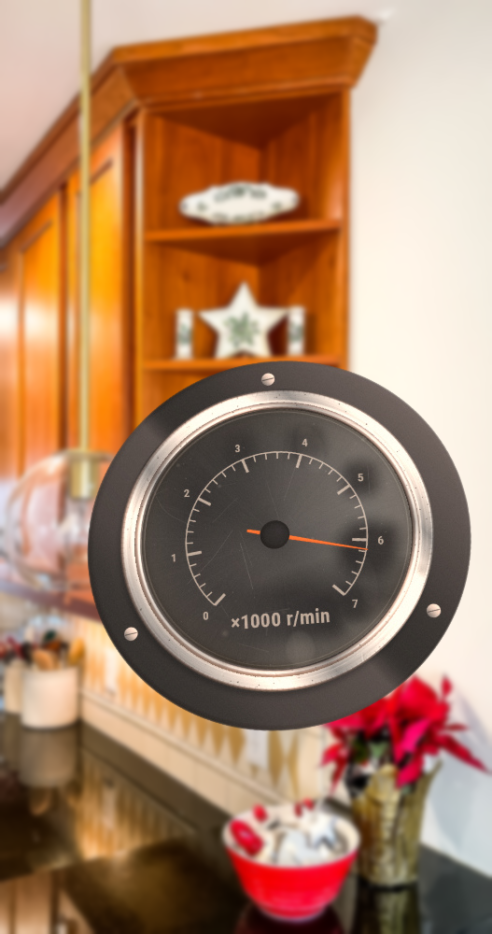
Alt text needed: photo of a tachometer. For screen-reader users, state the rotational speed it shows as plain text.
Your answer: 6200 rpm
